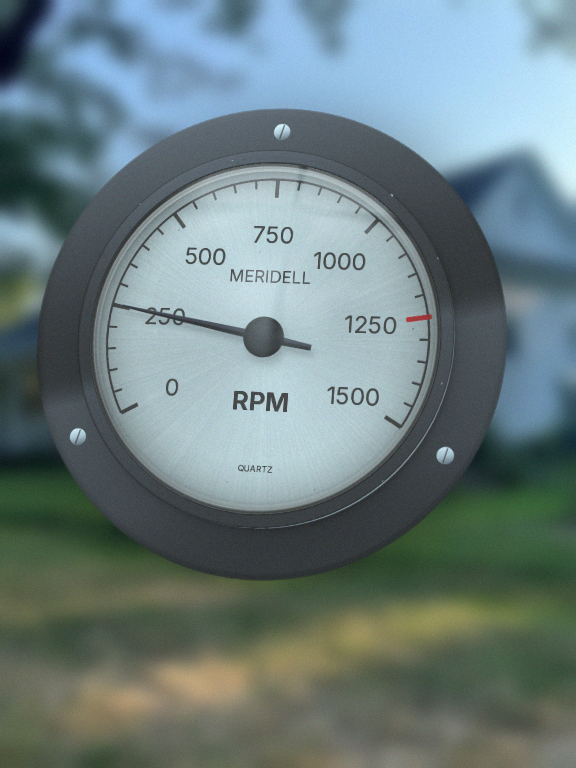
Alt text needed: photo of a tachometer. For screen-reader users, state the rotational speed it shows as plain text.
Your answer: 250 rpm
